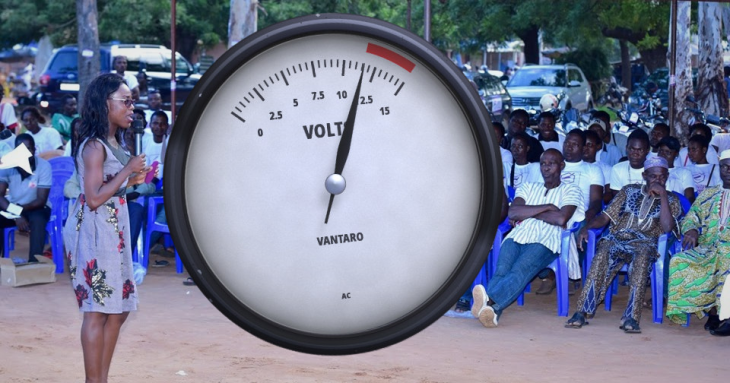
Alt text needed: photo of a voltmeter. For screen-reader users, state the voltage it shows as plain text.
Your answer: 11.5 V
